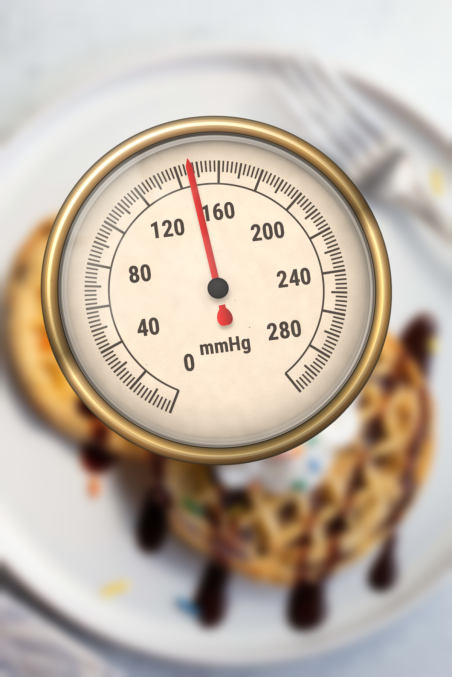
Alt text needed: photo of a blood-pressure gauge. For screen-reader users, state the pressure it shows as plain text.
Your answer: 146 mmHg
